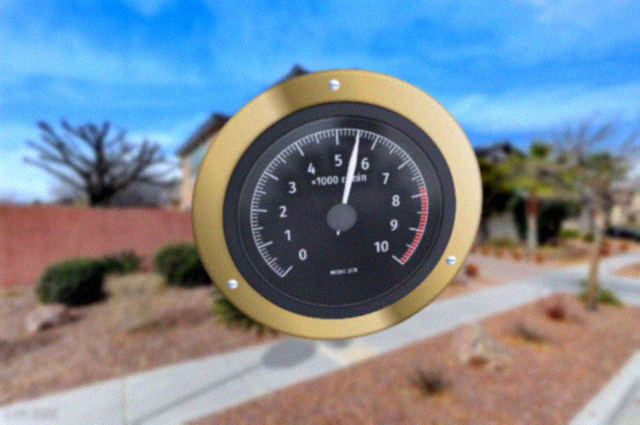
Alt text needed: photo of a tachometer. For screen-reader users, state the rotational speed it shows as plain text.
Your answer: 5500 rpm
